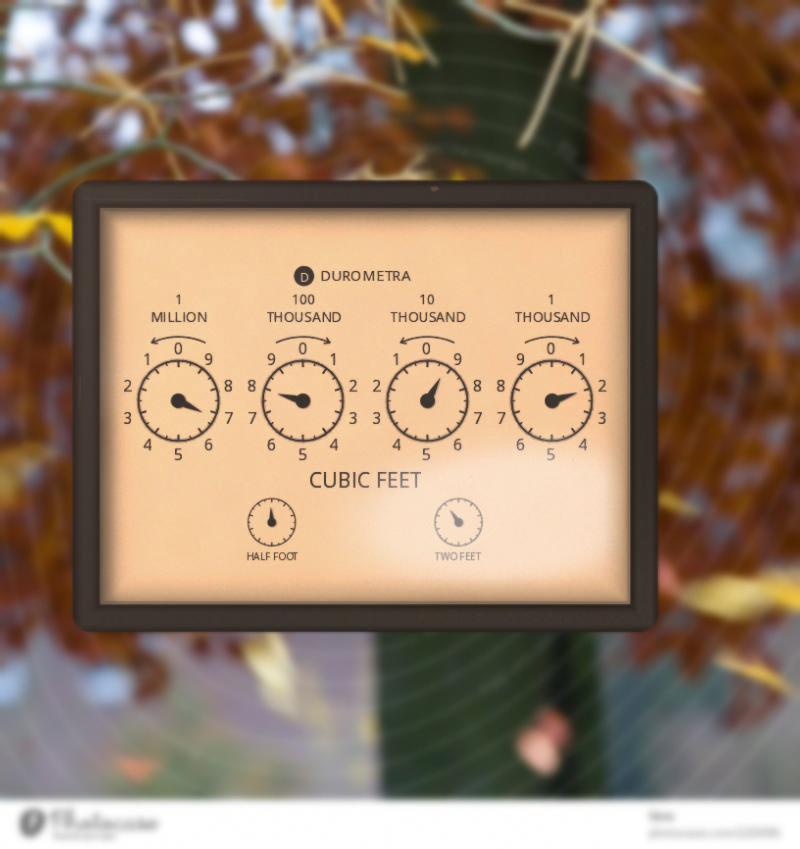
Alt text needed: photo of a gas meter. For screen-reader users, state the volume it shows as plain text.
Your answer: 679200 ft³
